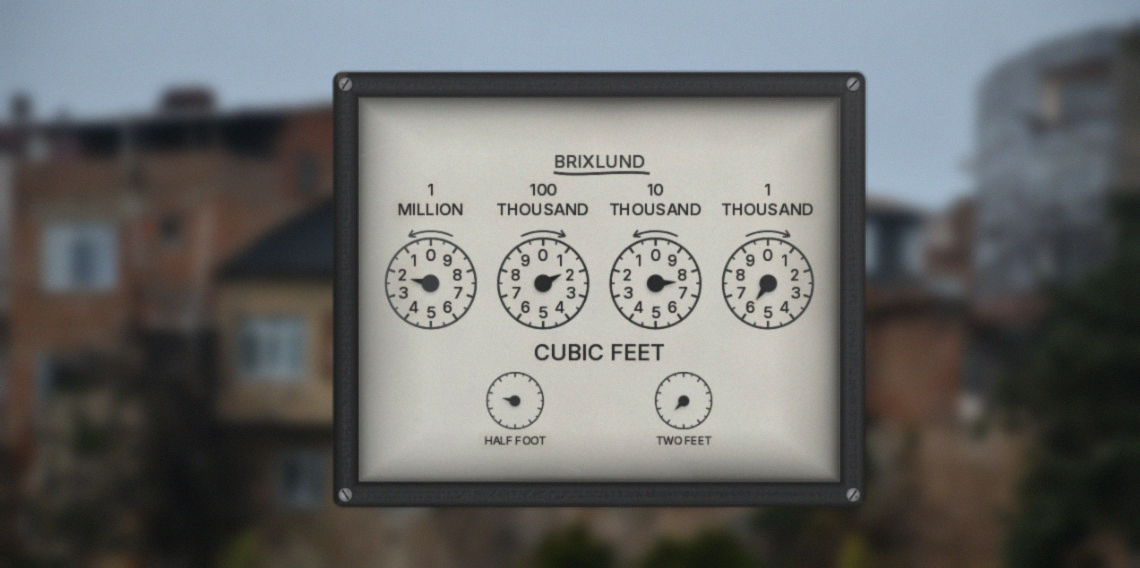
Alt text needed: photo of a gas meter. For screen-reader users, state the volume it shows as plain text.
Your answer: 217600 ft³
